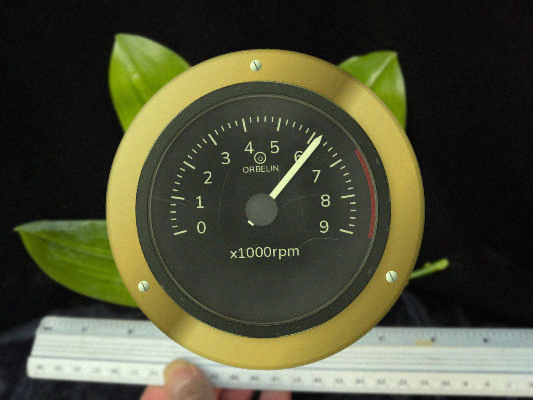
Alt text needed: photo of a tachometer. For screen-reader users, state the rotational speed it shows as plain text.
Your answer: 6200 rpm
